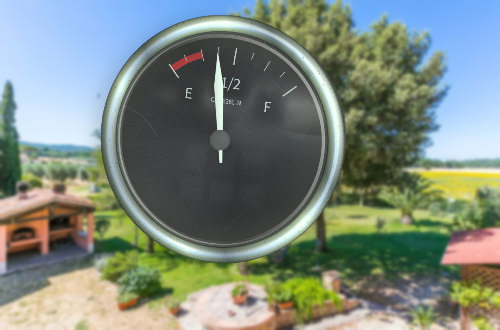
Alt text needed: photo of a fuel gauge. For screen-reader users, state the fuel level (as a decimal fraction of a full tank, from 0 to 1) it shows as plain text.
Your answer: 0.375
